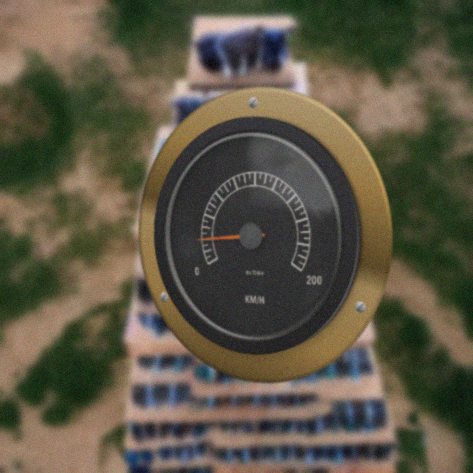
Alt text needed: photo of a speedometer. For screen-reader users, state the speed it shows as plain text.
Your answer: 20 km/h
